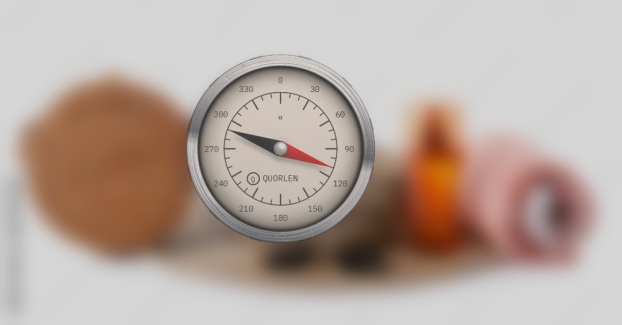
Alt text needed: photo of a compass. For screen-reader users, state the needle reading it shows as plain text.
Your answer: 110 °
